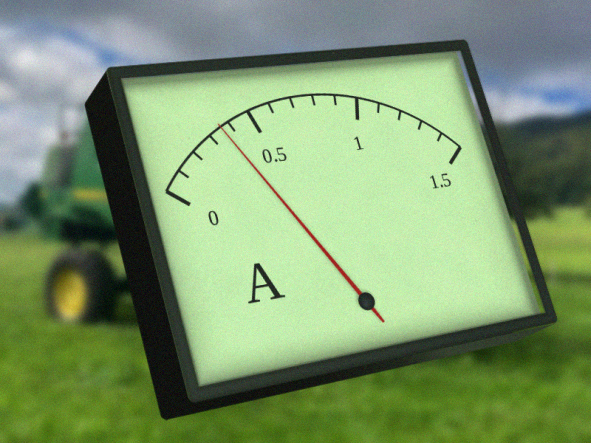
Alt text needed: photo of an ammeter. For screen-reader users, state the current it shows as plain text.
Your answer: 0.35 A
